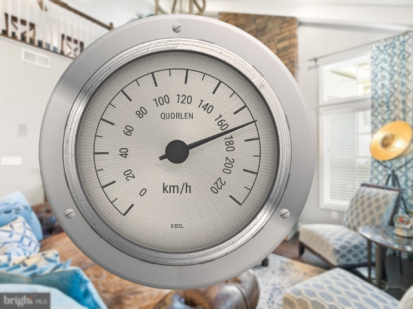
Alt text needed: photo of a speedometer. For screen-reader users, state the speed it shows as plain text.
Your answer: 170 km/h
